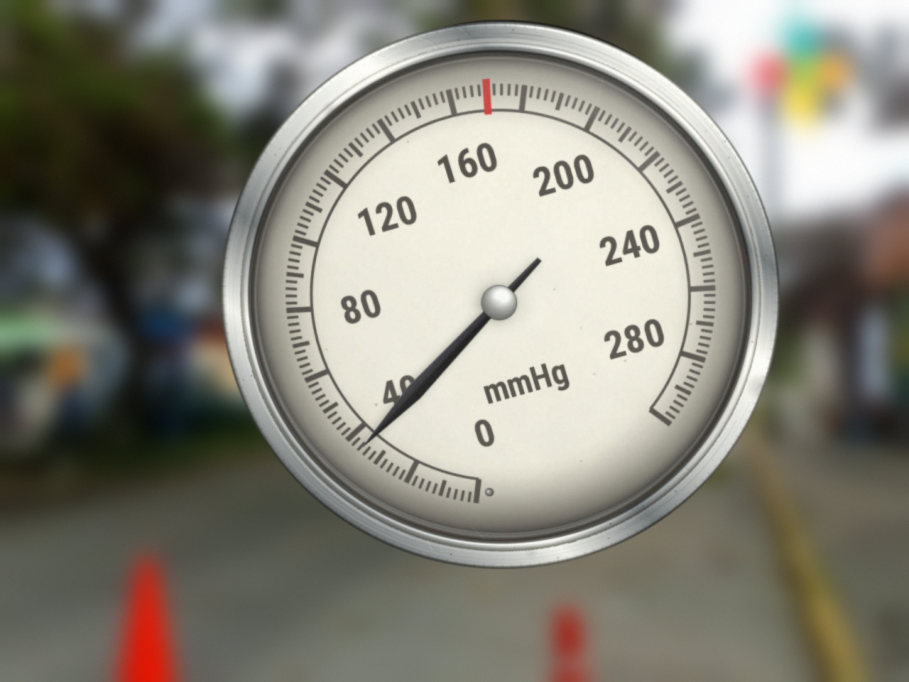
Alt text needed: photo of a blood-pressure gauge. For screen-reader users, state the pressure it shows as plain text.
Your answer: 36 mmHg
